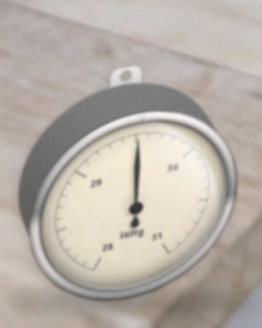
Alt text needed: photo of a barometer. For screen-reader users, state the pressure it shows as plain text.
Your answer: 29.5 inHg
